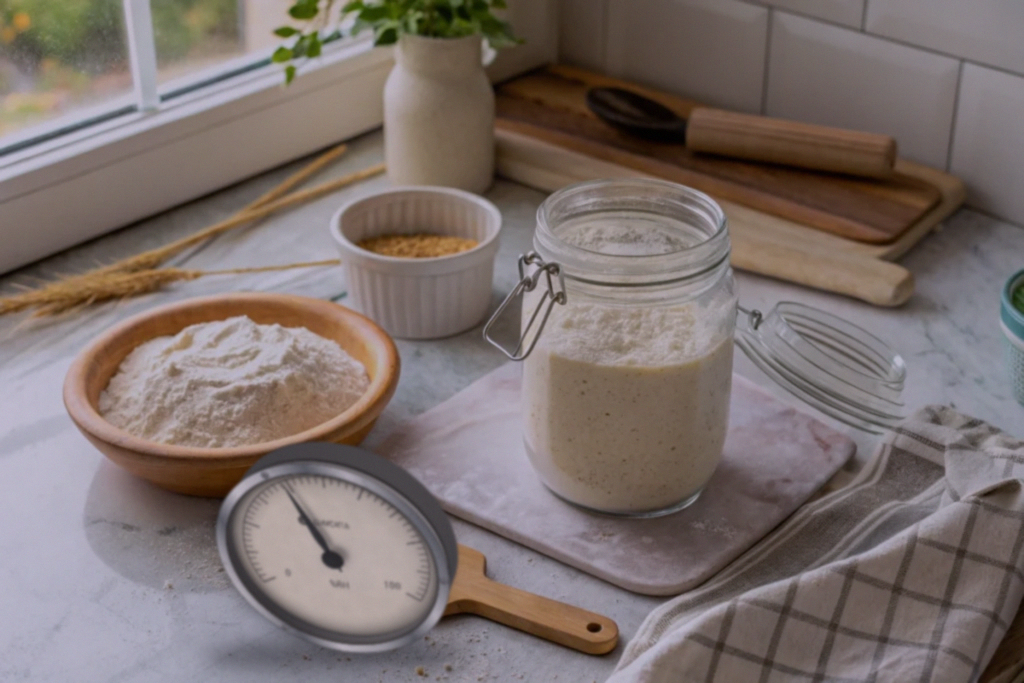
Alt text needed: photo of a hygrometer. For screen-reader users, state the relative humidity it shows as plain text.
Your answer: 40 %
